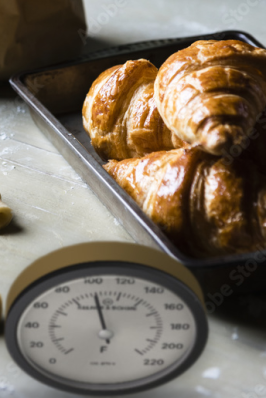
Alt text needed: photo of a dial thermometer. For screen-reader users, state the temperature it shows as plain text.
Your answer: 100 °F
